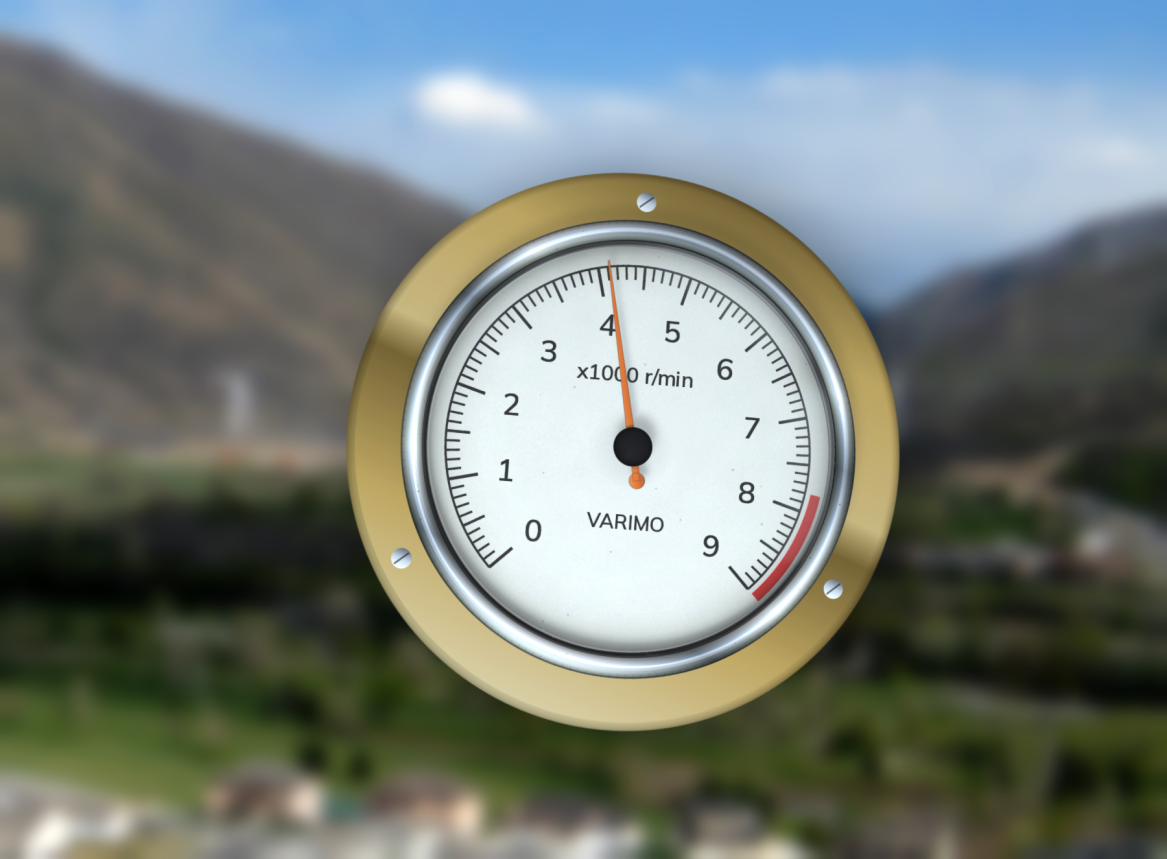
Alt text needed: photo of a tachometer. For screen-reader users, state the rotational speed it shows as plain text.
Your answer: 4100 rpm
